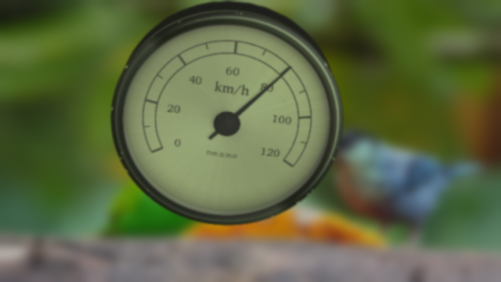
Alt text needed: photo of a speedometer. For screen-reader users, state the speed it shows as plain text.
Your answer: 80 km/h
